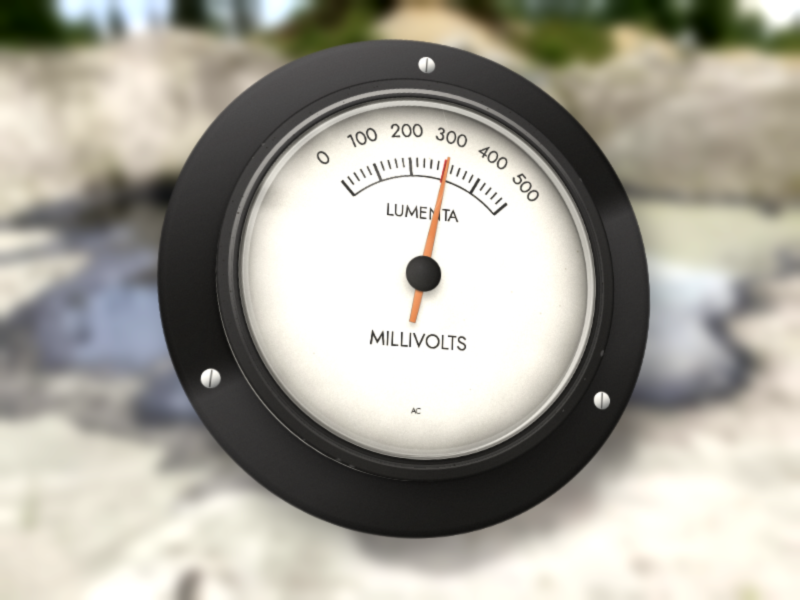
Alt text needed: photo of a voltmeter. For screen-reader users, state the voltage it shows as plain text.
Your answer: 300 mV
